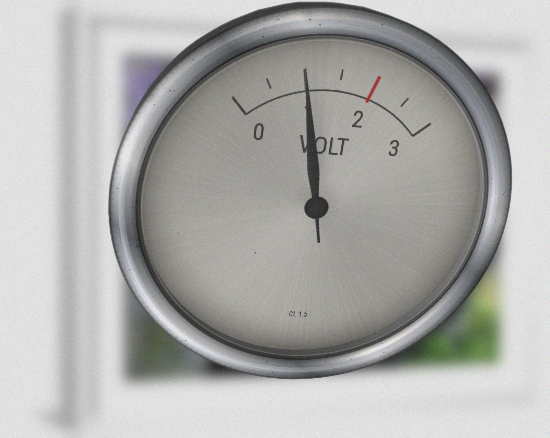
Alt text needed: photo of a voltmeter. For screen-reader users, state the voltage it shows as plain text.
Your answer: 1 V
